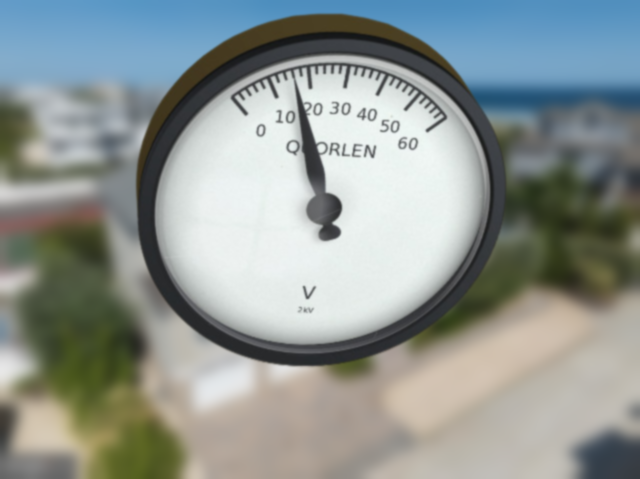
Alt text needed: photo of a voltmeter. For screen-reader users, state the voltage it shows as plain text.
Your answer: 16 V
